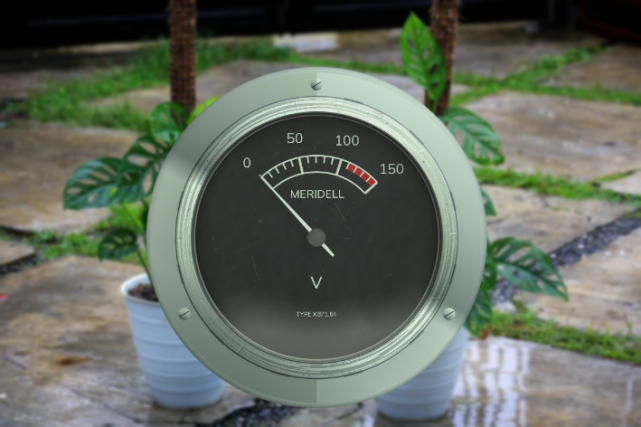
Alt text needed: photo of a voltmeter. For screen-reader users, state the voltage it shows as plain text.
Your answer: 0 V
